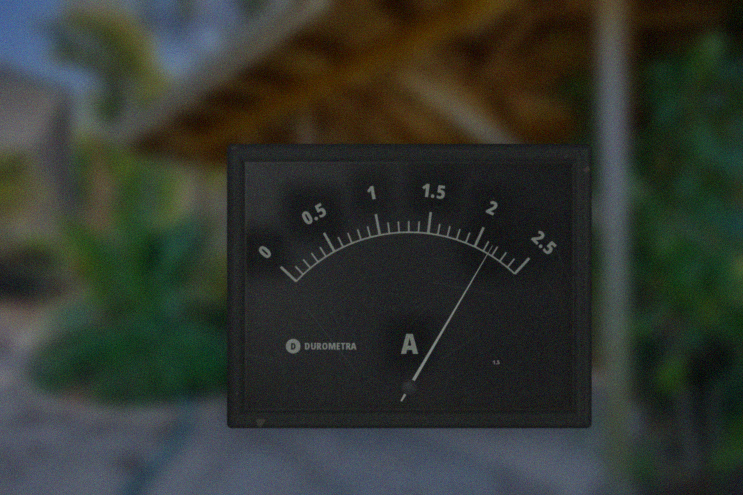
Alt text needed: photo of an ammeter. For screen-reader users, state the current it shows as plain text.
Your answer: 2.15 A
